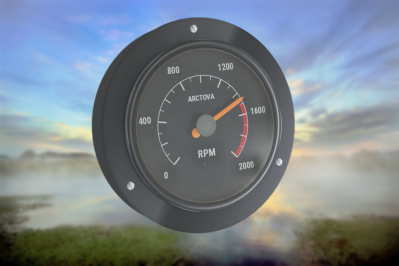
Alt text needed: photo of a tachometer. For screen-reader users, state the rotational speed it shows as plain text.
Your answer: 1450 rpm
